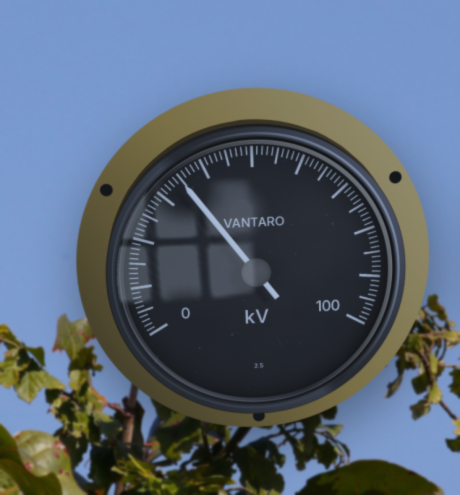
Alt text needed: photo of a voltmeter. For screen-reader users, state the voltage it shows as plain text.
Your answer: 35 kV
